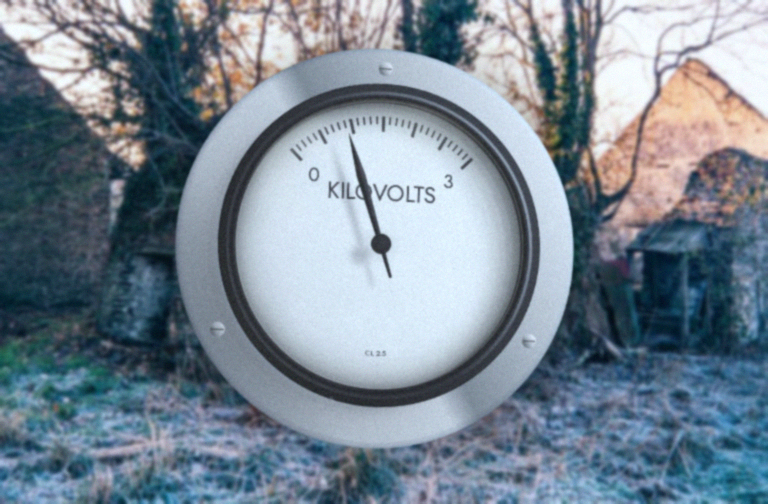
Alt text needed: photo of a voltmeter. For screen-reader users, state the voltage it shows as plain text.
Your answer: 0.9 kV
